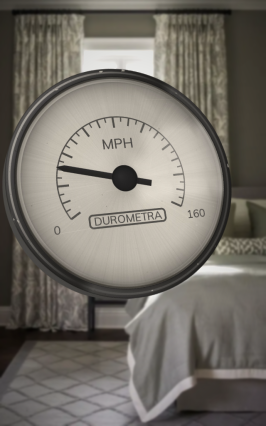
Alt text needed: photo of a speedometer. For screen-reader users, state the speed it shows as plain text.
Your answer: 30 mph
